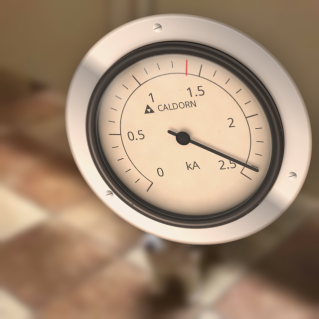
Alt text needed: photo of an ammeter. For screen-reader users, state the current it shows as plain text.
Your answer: 2.4 kA
